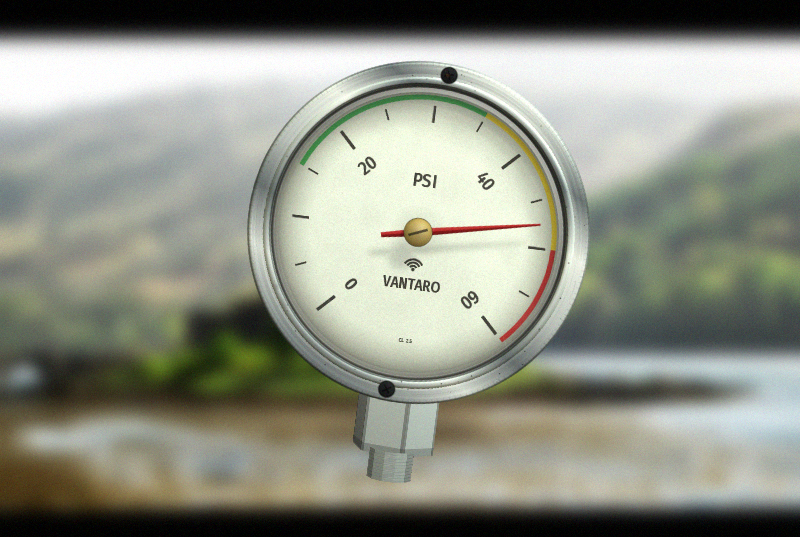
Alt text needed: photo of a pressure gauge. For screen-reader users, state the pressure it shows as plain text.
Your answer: 47.5 psi
